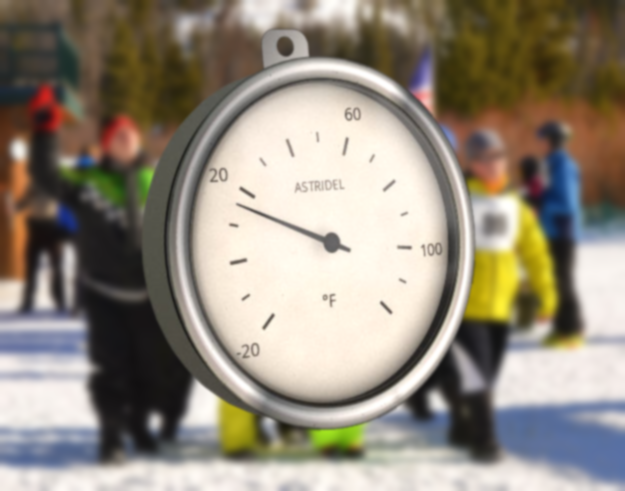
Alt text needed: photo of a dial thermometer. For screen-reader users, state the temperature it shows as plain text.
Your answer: 15 °F
